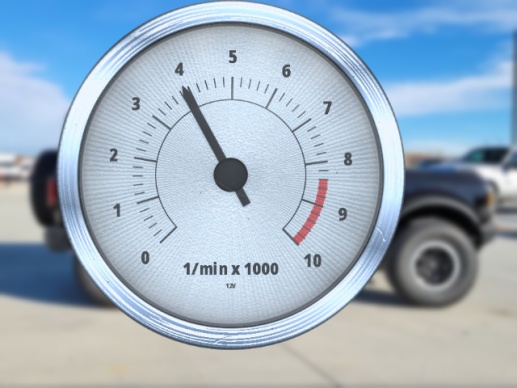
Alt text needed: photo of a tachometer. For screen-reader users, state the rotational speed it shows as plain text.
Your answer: 3900 rpm
